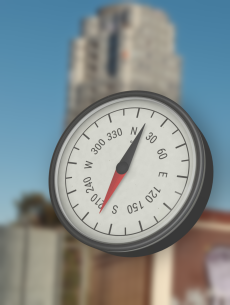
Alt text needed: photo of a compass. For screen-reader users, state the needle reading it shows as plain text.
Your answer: 195 °
